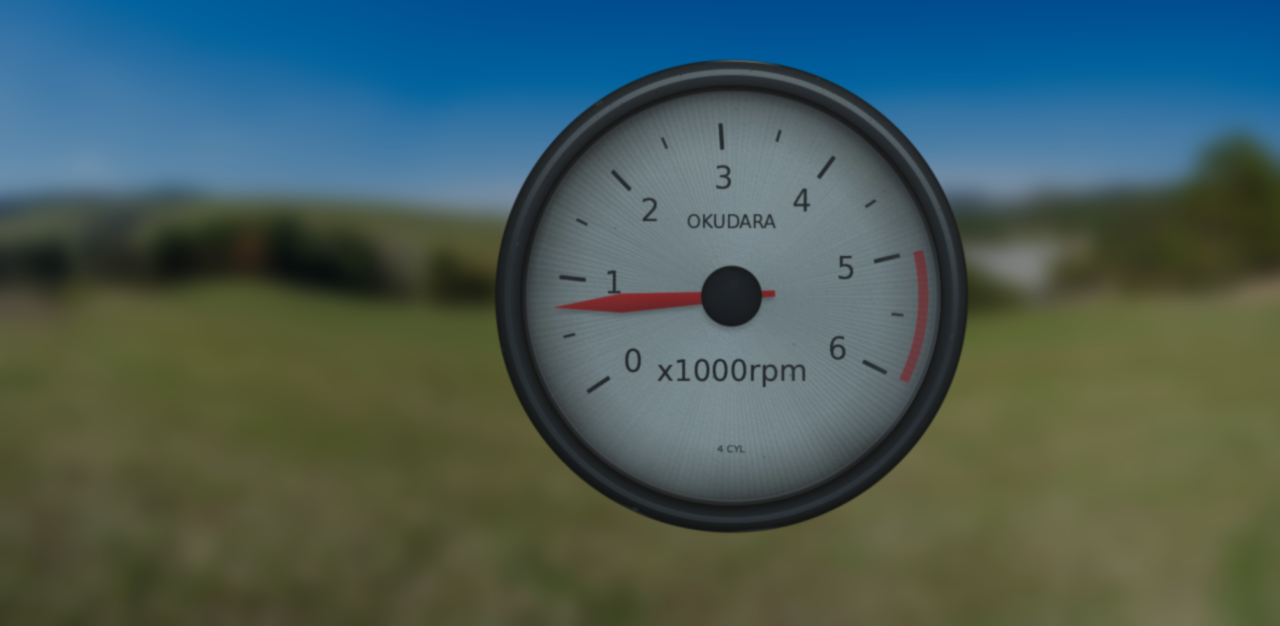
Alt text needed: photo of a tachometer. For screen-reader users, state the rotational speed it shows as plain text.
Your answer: 750 rpm
